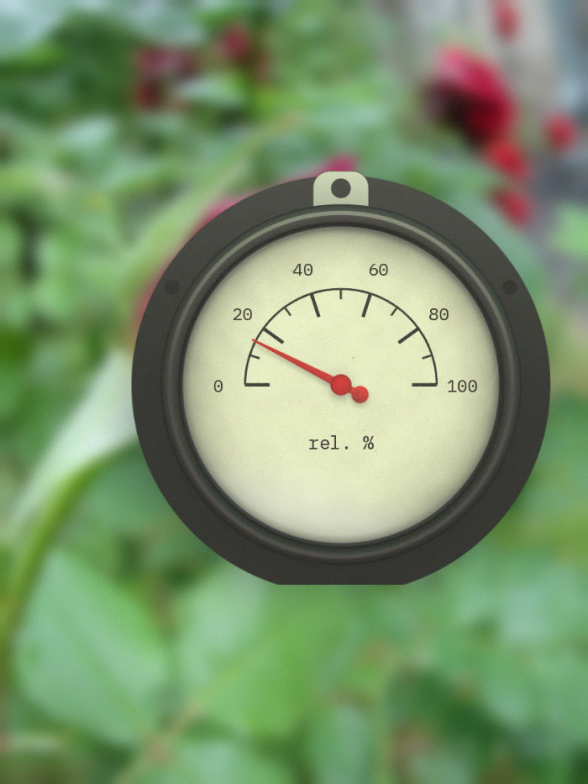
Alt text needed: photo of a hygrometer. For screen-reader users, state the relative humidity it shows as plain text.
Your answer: 15 %
